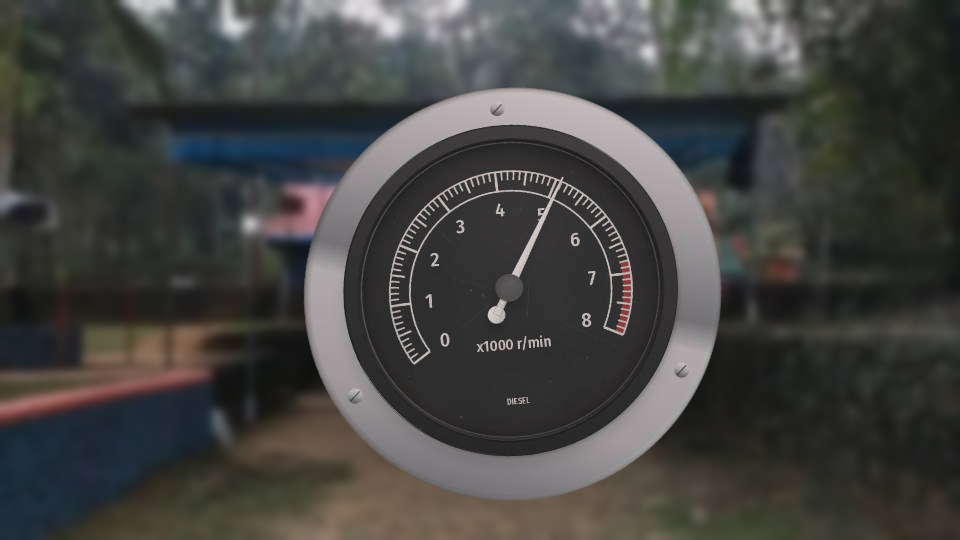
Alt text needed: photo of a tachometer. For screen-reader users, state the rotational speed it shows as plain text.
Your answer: 5100 rpm
